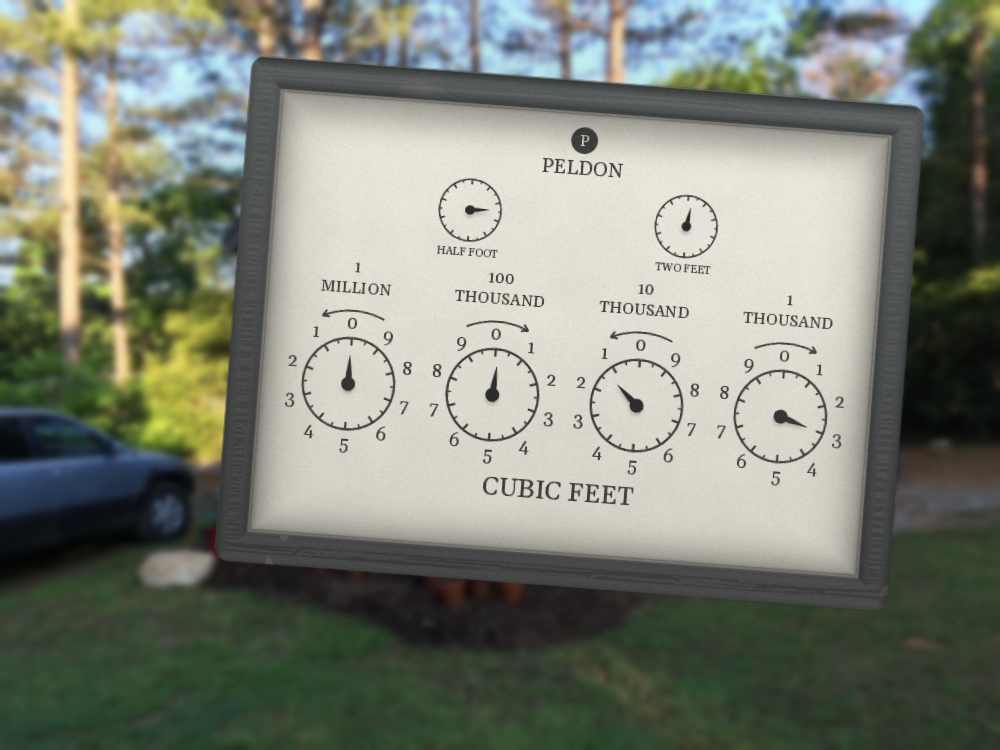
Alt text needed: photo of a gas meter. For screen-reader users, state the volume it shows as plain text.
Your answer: 1300 ft³
